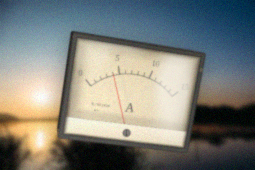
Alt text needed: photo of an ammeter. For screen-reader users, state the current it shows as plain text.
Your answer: 4 A
